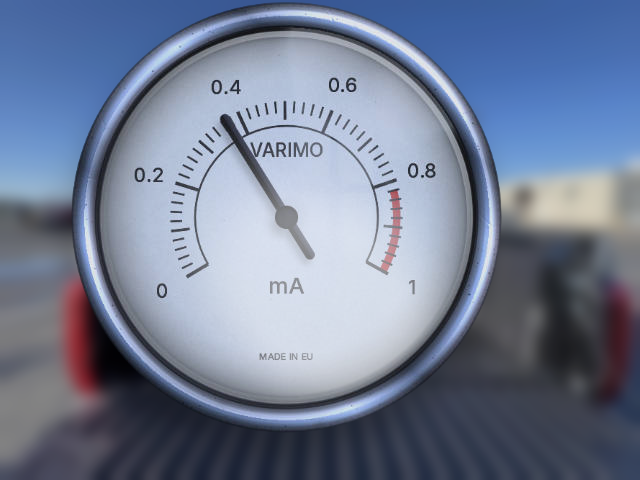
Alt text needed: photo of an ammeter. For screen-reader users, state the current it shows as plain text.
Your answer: 0.37 mA
